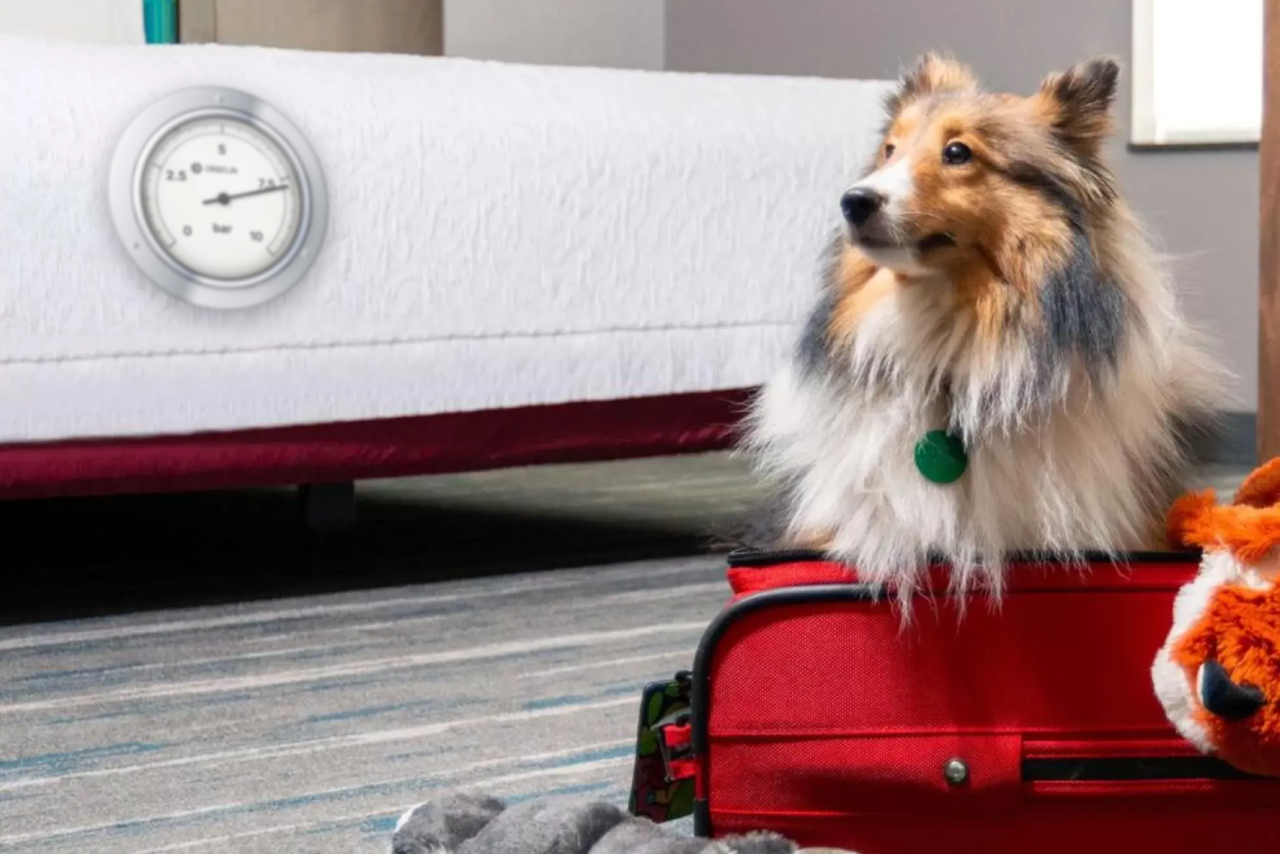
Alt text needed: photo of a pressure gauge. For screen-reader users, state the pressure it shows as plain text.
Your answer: 7.75 bar
